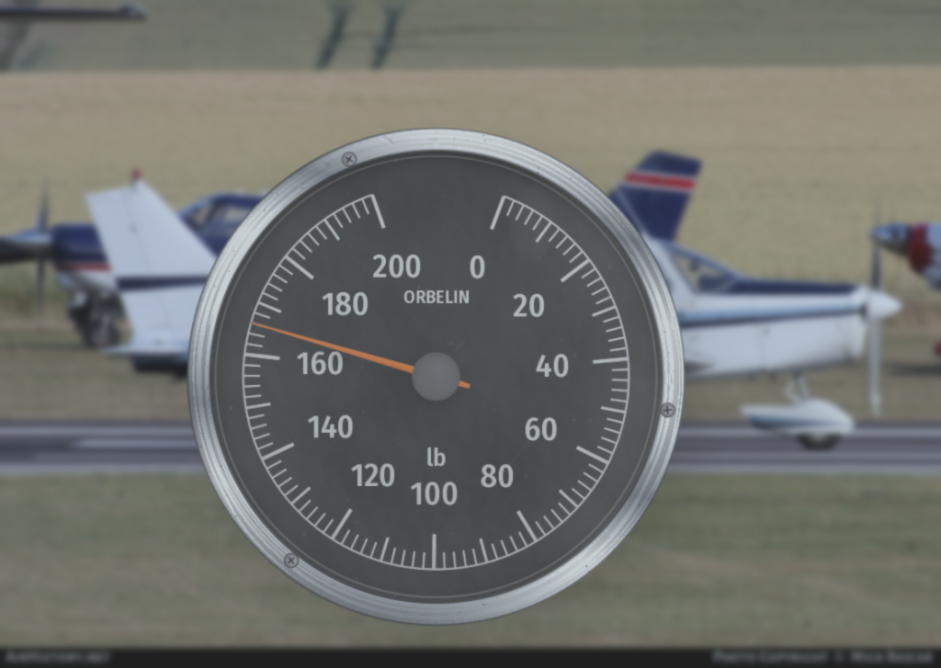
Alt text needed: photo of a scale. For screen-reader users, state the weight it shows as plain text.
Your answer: 166 lb
